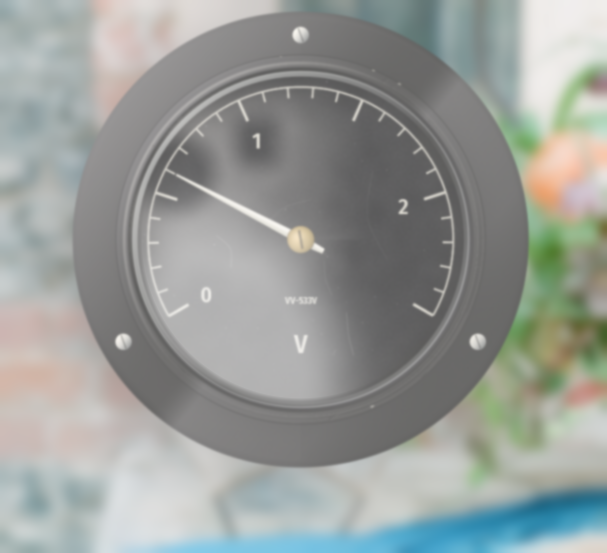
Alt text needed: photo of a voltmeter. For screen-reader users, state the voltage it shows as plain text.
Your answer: 0.6 V
